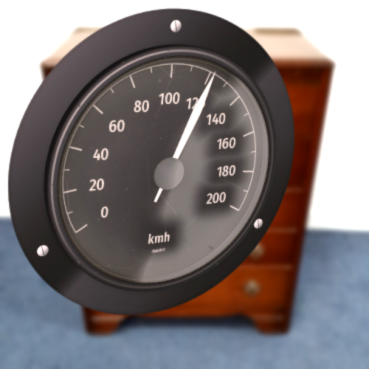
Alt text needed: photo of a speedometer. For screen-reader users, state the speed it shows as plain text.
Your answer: 120 km/h
